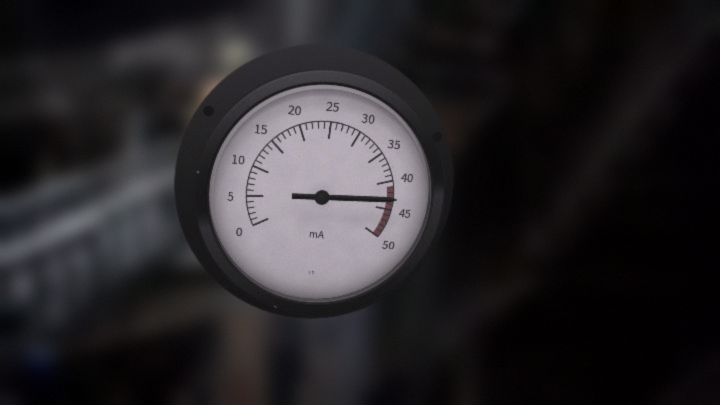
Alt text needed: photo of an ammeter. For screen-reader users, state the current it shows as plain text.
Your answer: 43 mA
